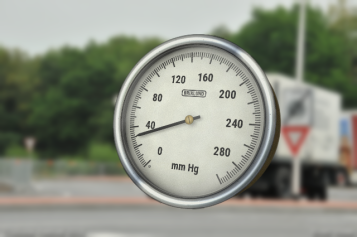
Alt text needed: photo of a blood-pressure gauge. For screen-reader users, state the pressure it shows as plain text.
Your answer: 30 mmHg
